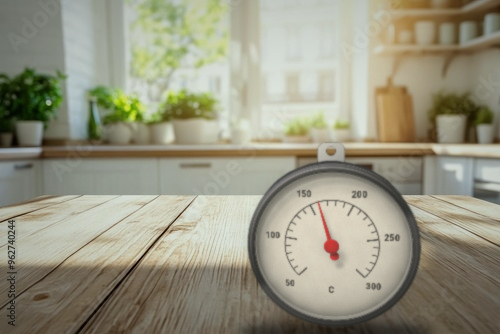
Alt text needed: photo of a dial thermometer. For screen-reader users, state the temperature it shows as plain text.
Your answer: 160 °C
